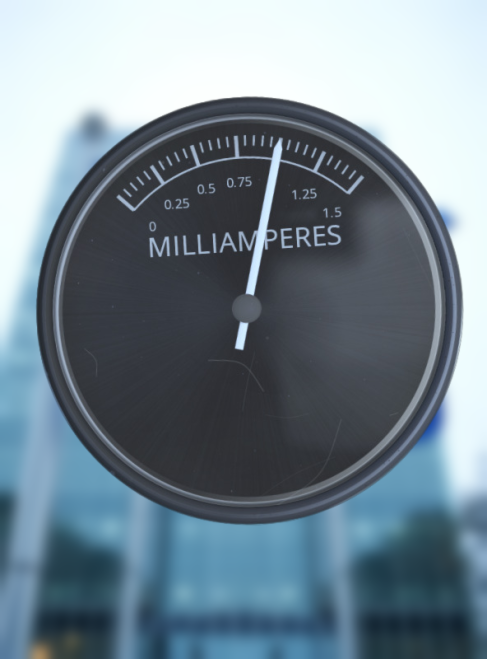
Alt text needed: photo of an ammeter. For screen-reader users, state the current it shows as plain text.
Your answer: 1 mA
